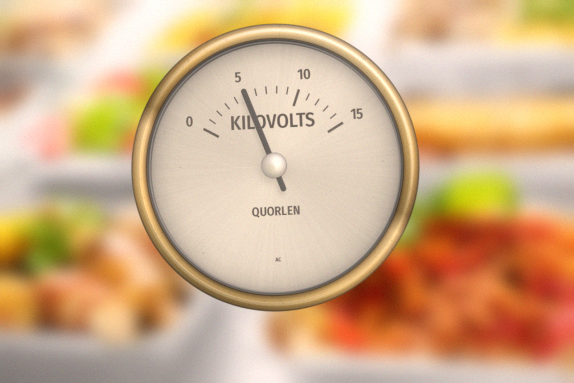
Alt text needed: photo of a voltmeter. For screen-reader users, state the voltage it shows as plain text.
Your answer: 5 kV
